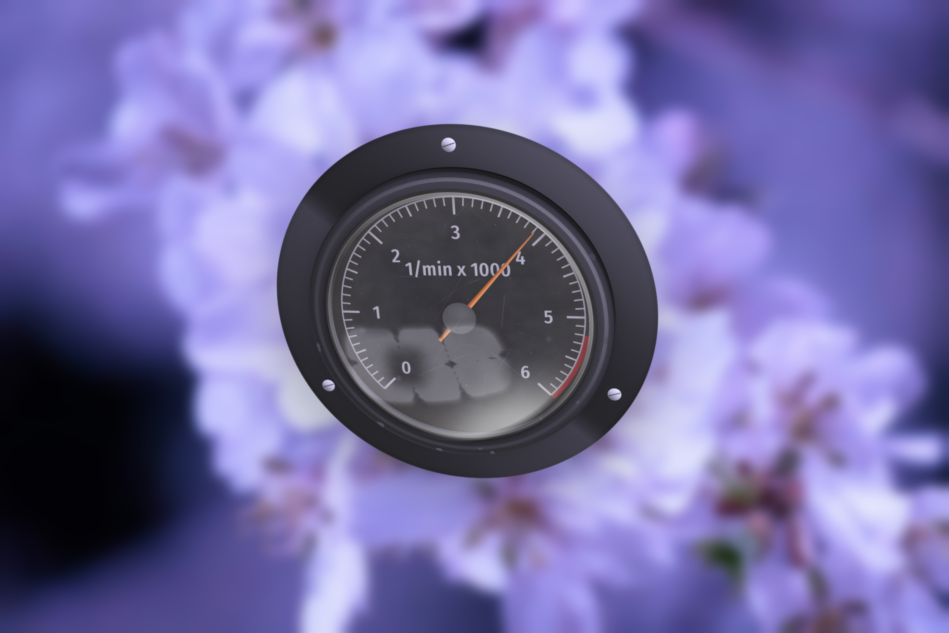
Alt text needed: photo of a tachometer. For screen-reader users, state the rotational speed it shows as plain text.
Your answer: 3900 rpm
